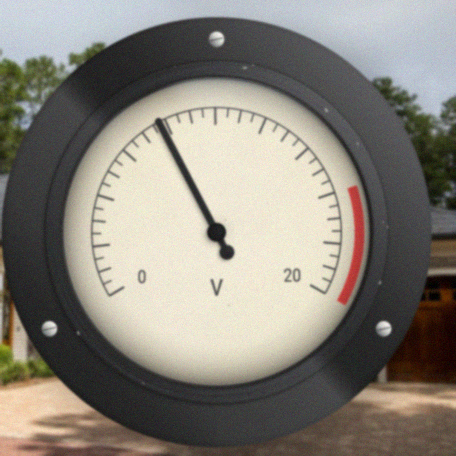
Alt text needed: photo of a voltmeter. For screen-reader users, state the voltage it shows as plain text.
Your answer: 7.75 V
